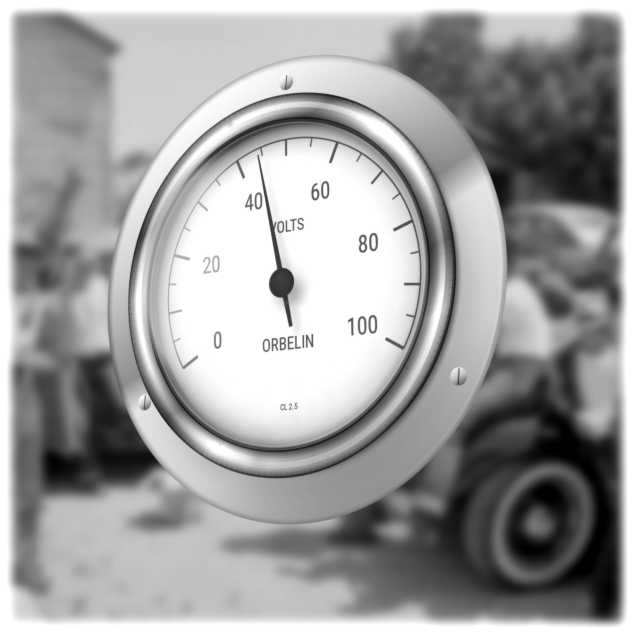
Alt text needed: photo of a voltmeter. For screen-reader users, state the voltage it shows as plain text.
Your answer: 45 V
